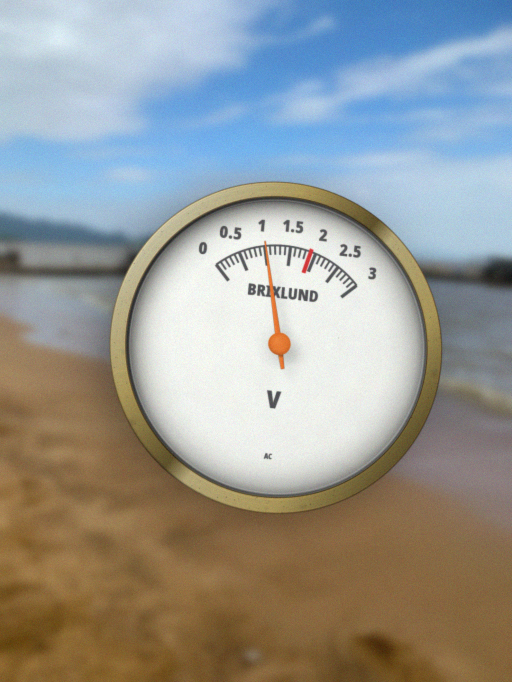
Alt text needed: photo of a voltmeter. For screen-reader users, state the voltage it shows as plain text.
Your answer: 1 V
